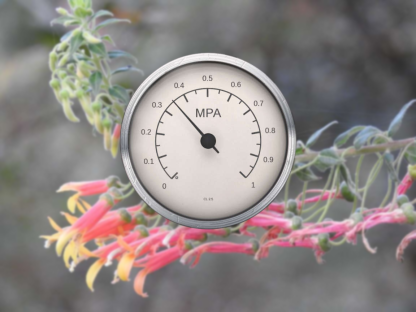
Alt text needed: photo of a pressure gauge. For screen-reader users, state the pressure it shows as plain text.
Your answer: 0.35 MPa
